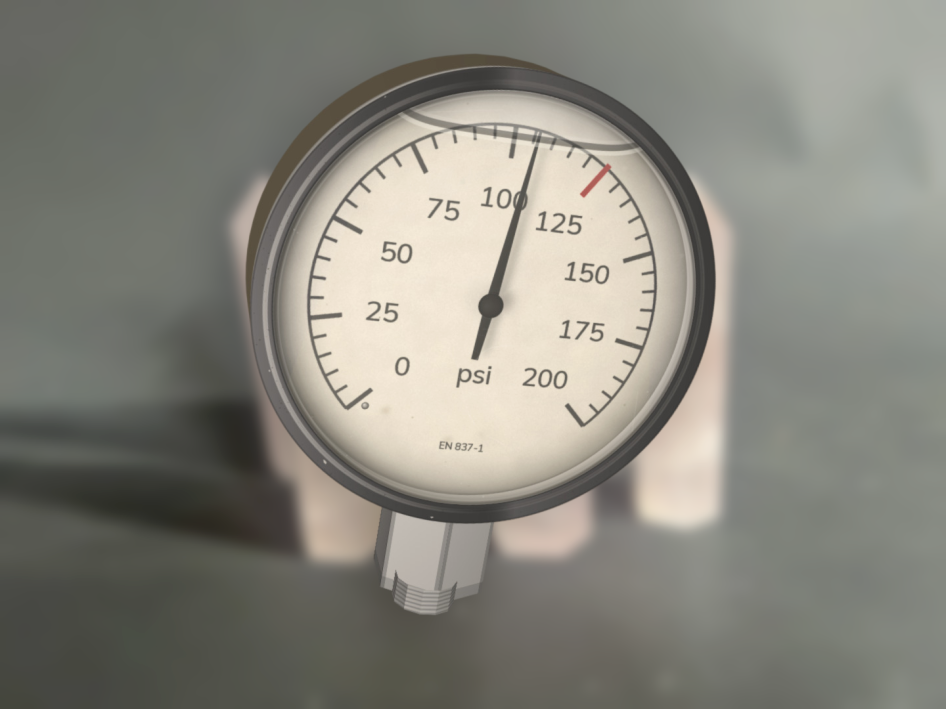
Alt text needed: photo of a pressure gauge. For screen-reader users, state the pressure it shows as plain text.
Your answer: 105 psi
